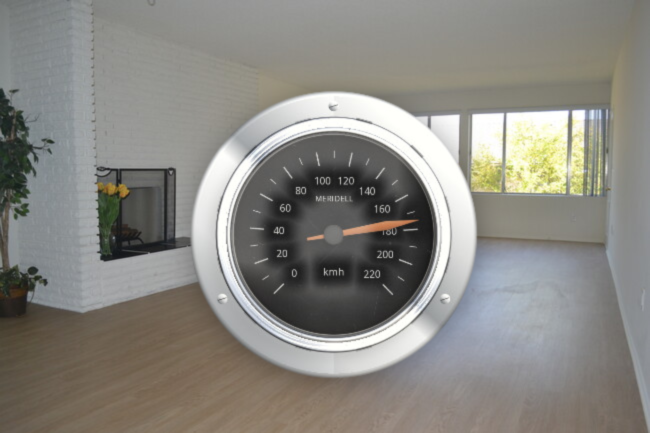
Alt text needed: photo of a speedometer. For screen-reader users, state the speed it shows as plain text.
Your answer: 175 km/h
